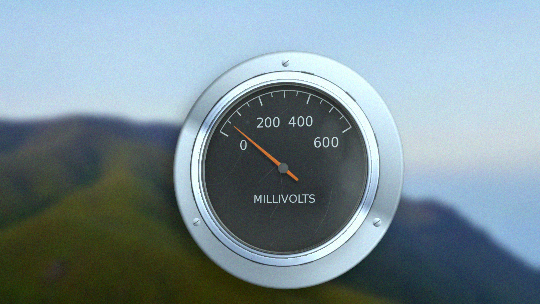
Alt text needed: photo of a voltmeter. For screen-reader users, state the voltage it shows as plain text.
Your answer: 50 mV
